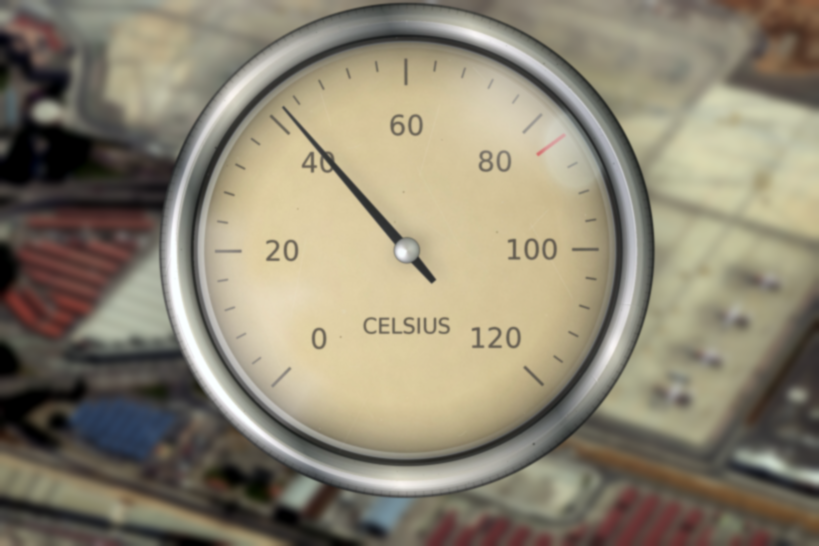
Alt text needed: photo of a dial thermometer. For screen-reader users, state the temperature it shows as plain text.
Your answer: 42 °C
